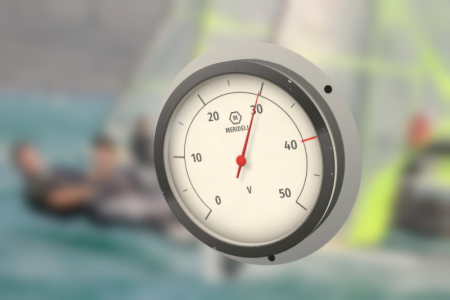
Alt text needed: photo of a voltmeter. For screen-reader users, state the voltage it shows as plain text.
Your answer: 30 V
